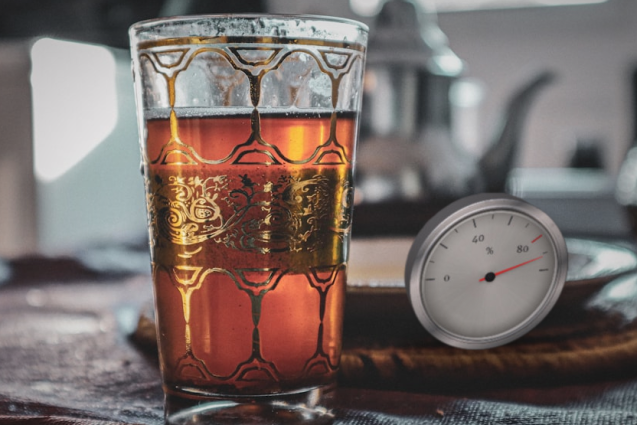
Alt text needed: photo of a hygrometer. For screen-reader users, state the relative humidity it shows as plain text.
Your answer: 90 %
